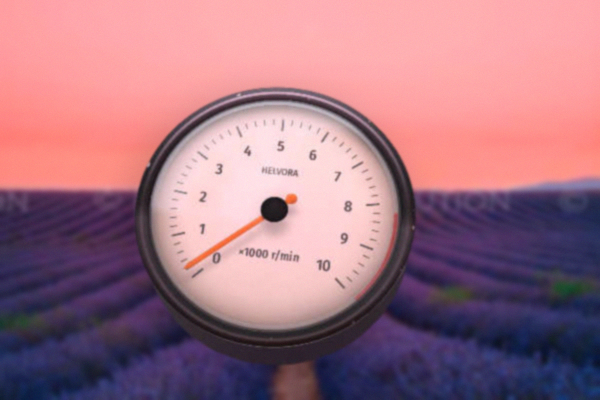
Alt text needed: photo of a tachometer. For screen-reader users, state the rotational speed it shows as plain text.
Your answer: 200 rpm
